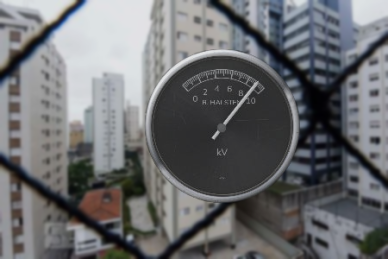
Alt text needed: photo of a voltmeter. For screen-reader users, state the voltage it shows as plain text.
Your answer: 9 kV
